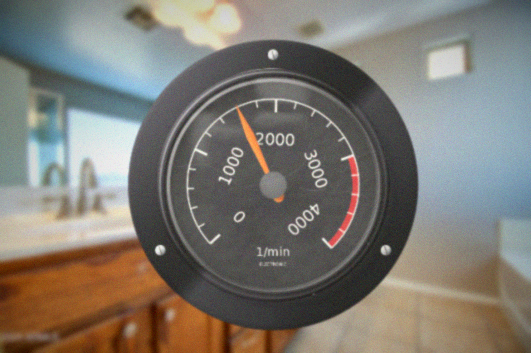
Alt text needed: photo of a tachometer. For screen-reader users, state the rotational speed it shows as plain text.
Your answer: 1600 rpm
